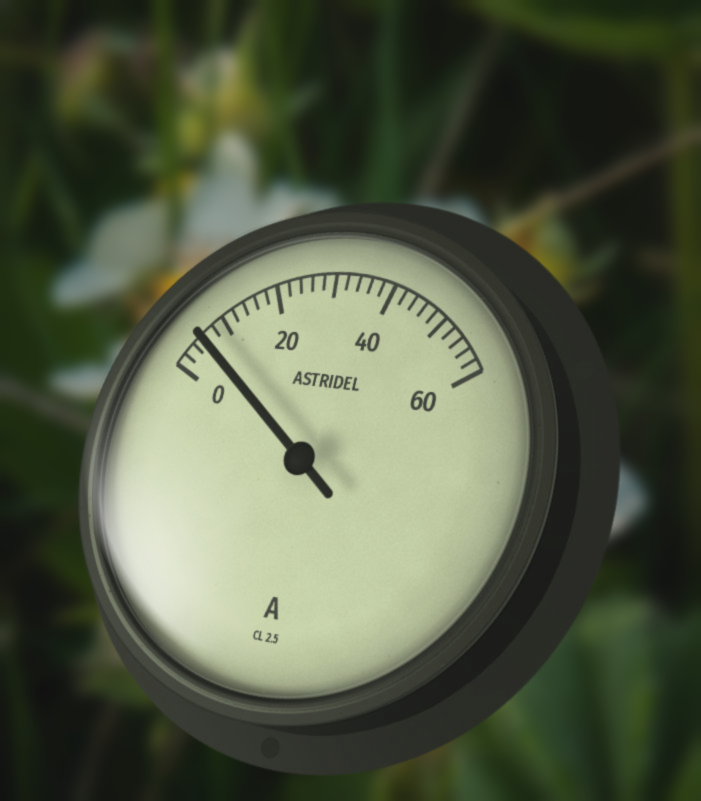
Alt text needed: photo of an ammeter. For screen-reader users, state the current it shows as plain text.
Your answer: 6 A
